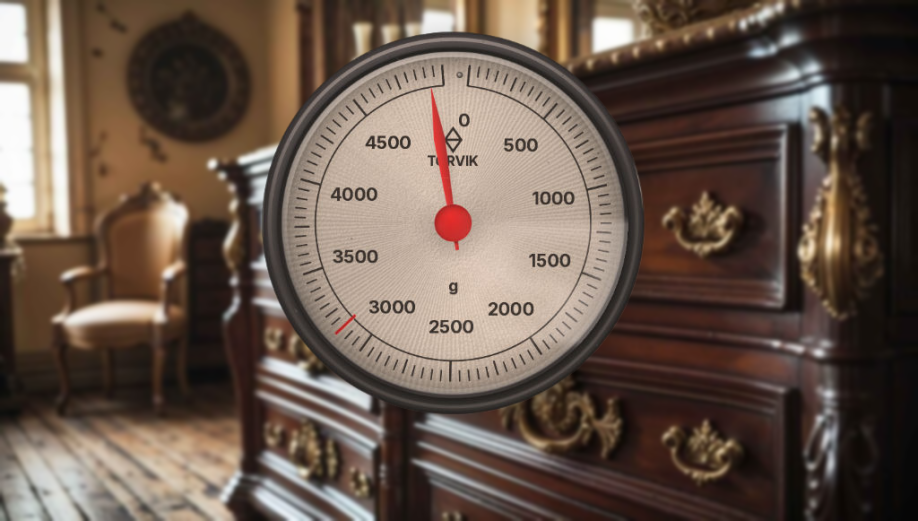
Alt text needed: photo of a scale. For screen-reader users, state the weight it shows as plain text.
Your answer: 4925 g
